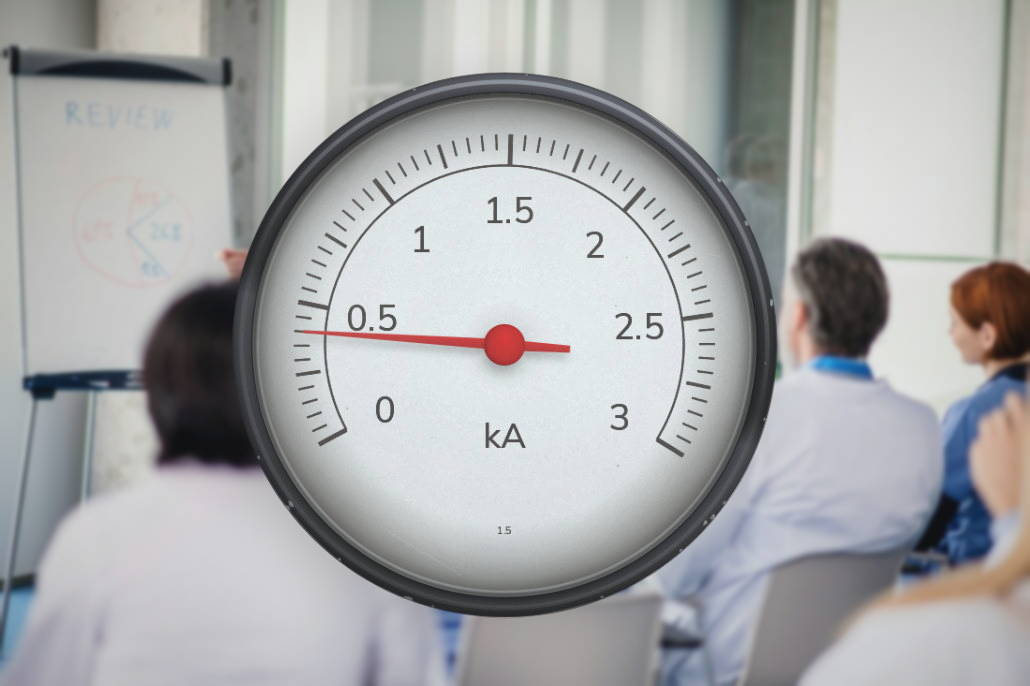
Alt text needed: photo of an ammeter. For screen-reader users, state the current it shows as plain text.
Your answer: 0.4 kA
